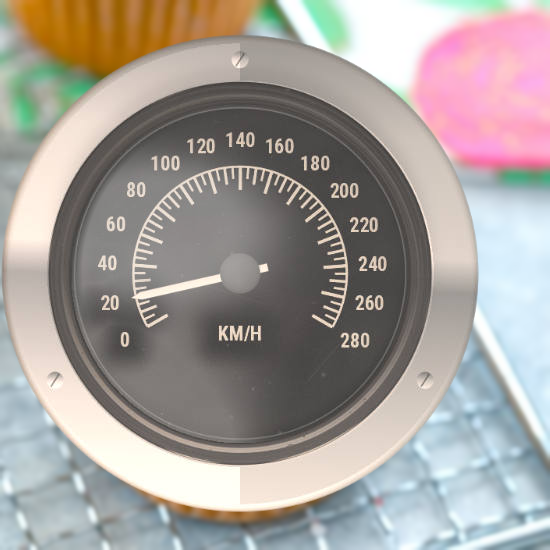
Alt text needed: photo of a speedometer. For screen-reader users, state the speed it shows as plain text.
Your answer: 20 km/h
